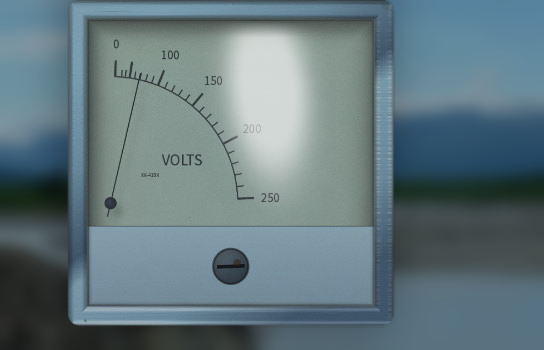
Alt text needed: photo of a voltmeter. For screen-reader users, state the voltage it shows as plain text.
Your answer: 70 V
